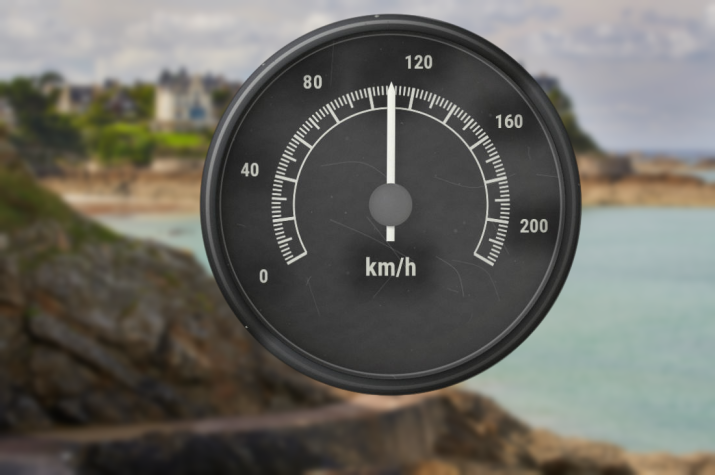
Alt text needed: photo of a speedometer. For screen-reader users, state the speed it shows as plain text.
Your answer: 110 km/h
